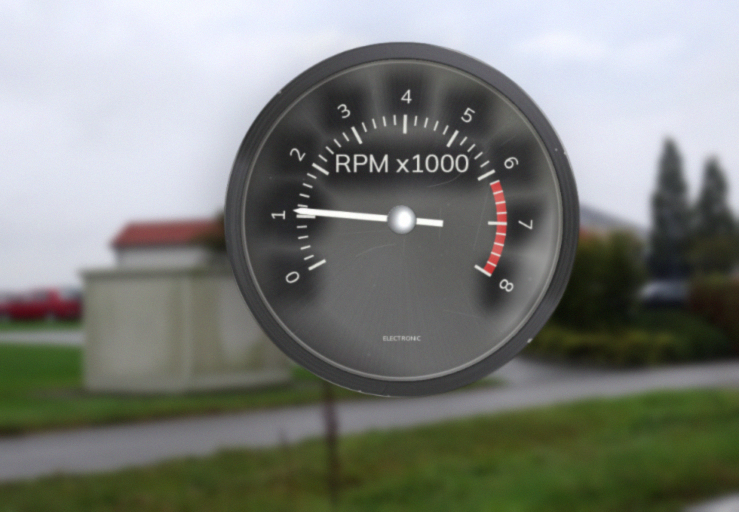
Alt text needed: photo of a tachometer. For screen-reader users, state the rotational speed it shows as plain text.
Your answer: 1100 rpm
